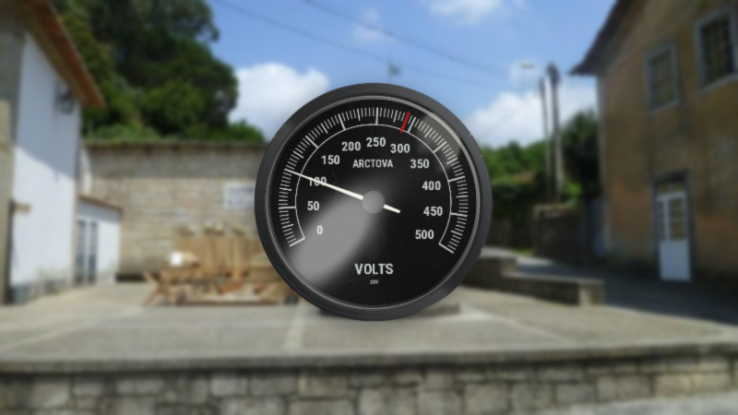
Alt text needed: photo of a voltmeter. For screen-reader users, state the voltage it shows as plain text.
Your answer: 100 V
